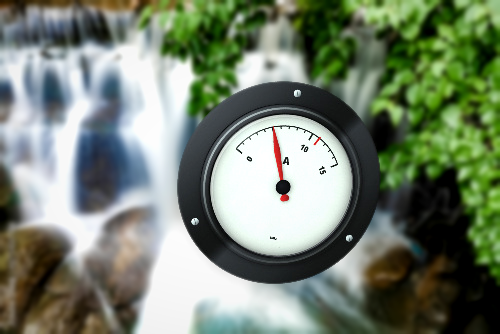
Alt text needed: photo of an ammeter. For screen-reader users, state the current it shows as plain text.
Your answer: 5 A
